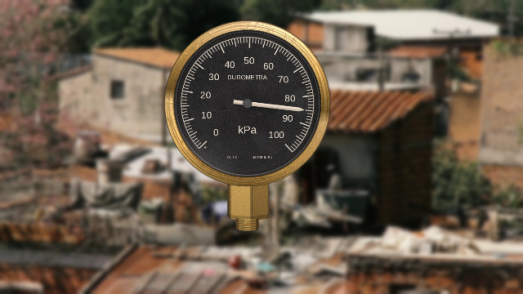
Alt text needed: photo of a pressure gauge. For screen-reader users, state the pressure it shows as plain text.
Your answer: 85 kPa
